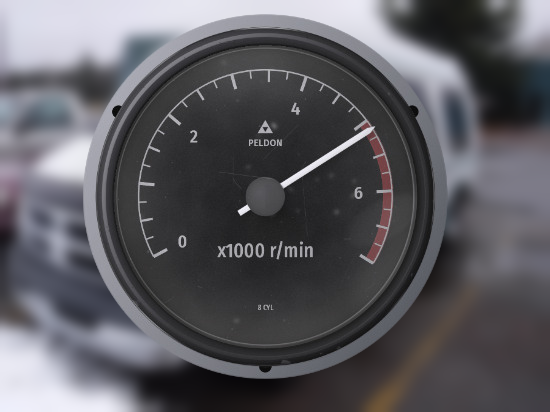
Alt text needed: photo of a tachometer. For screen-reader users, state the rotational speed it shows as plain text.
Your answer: 5125 rpm
